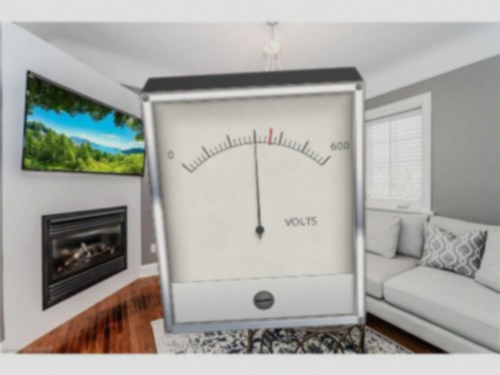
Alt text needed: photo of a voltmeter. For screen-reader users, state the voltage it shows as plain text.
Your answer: 300 V
